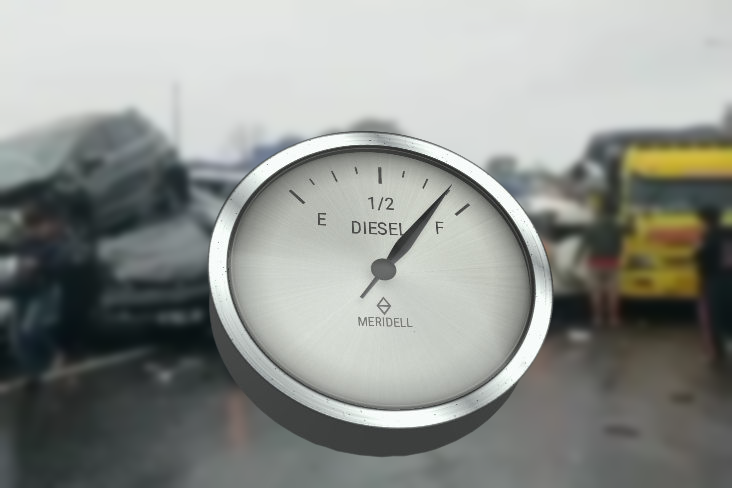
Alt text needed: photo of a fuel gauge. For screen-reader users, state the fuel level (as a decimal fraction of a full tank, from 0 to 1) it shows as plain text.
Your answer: 0.875
